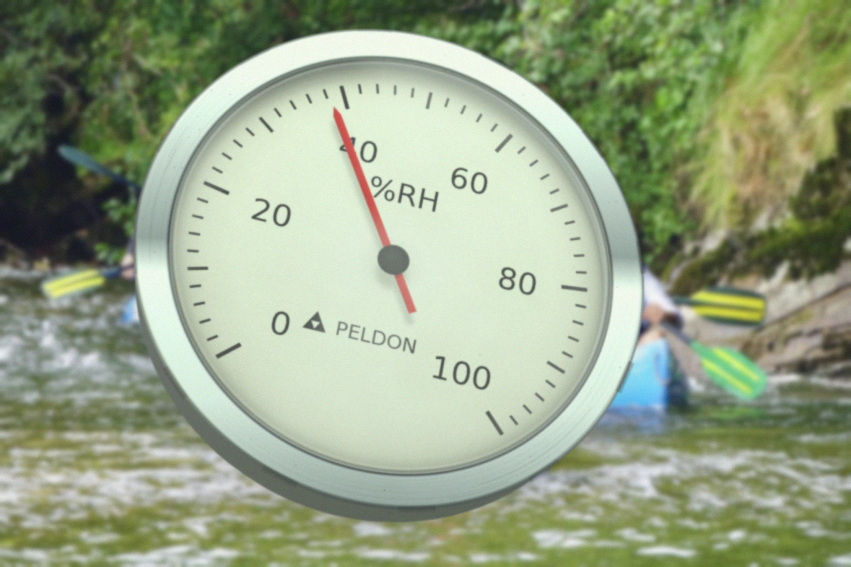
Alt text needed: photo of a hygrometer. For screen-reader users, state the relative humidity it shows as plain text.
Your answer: 38 %
